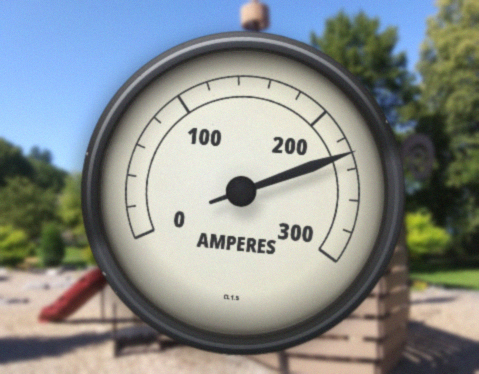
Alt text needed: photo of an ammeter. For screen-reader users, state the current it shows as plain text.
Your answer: 230 A
